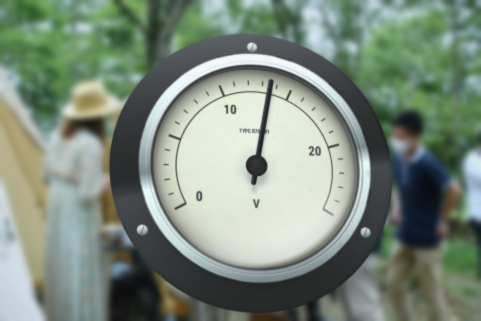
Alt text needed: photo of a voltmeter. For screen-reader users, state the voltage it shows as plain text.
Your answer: 13.5 V
